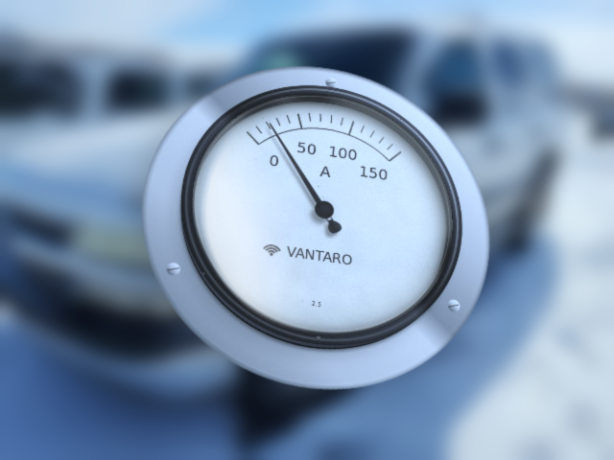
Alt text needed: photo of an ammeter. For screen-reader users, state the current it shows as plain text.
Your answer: 20 A
